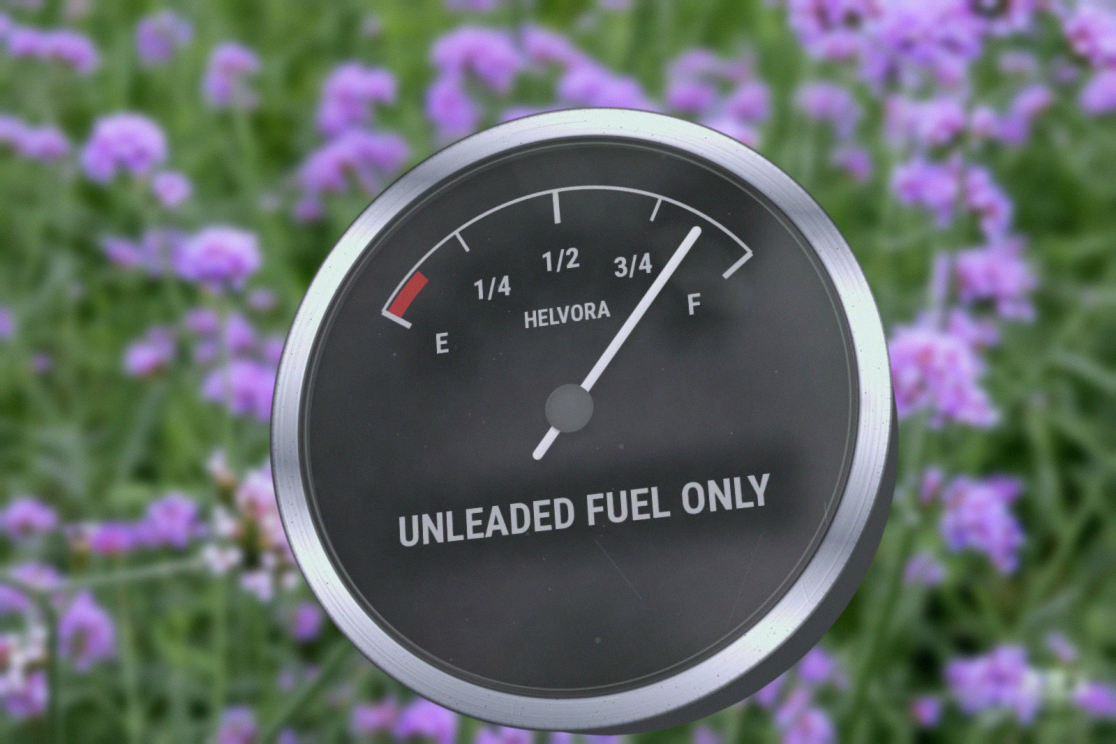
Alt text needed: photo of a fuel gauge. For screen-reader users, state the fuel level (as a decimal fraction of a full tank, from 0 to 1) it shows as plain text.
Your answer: 0.875
